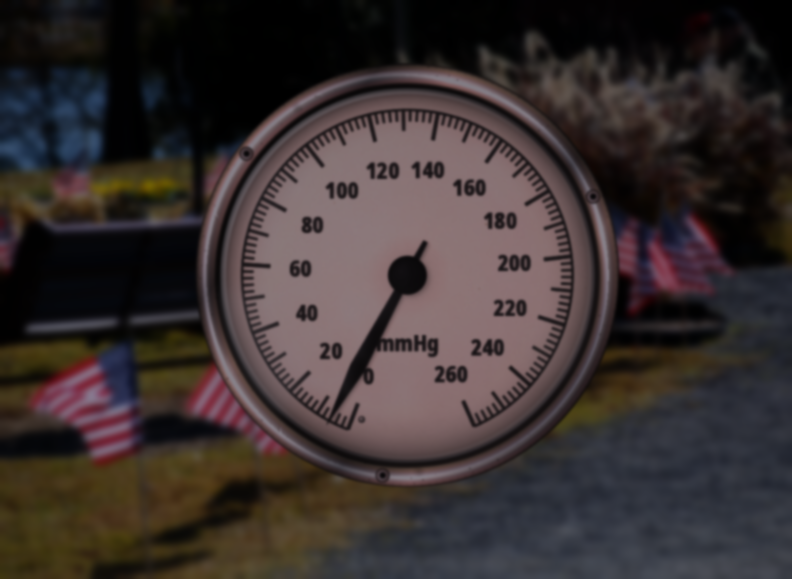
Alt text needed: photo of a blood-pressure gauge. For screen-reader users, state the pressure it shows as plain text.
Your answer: 6 mmHg
